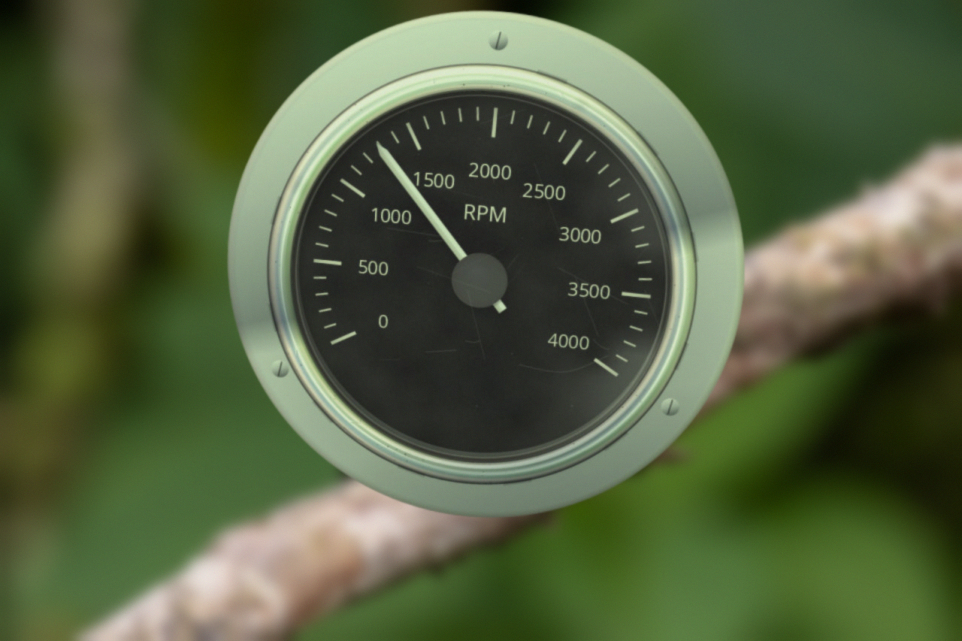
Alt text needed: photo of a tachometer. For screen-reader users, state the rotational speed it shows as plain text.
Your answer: 1300 rpm
